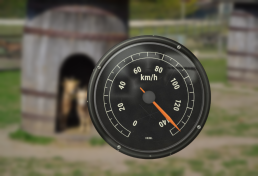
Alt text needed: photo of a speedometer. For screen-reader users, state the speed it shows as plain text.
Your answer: 135 km/h
